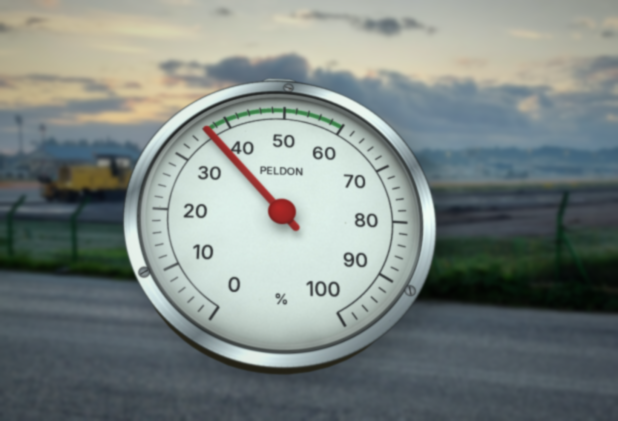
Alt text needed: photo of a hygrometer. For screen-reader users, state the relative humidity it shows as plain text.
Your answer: 36 %
